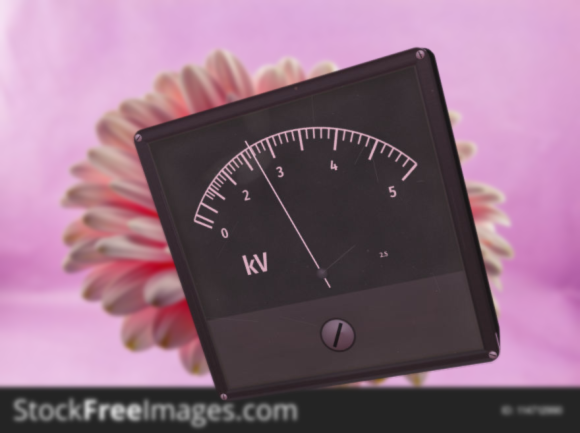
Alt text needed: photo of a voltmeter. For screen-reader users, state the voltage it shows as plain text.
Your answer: 2.7 kV
